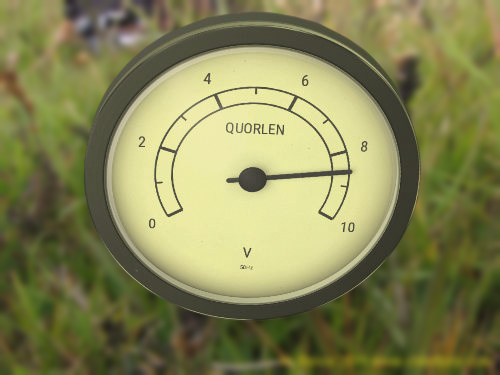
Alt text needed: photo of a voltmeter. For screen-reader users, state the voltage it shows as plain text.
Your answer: 8.5 V
